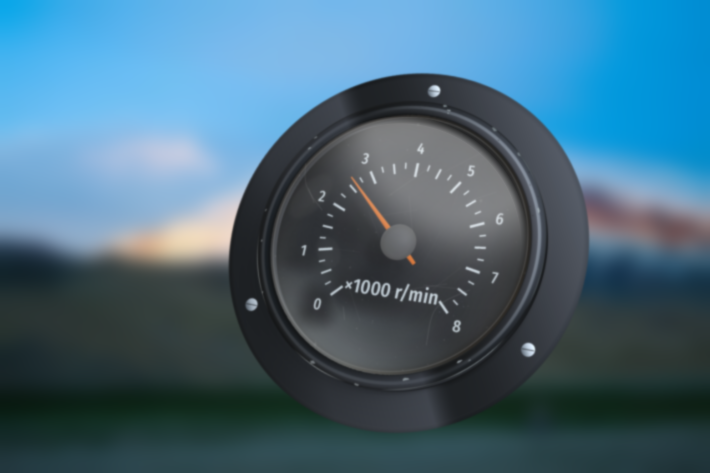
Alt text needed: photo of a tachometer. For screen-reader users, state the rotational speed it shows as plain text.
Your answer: 2625 rpm
